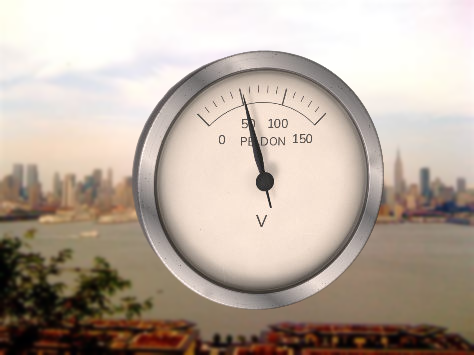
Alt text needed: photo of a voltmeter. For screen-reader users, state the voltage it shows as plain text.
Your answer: 50 V
